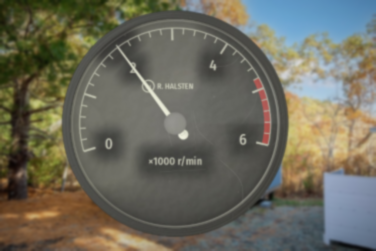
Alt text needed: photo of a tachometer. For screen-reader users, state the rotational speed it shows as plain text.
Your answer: 2000 rpm
